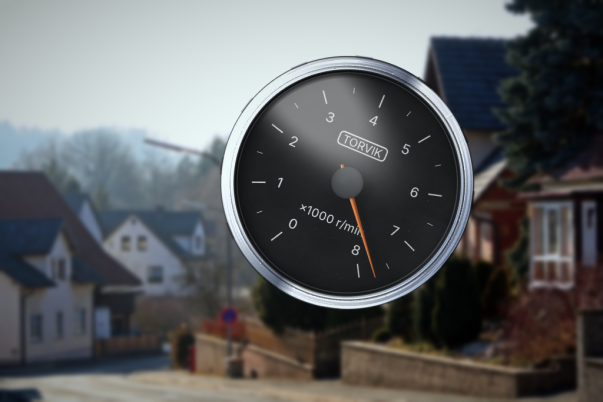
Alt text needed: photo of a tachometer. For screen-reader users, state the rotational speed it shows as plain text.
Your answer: 7750 rpm
